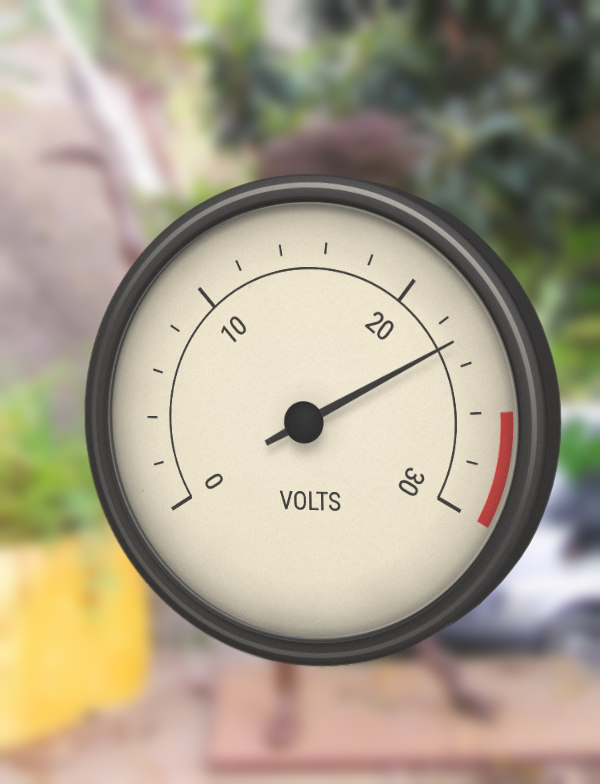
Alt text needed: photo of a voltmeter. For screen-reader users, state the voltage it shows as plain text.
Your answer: 23 V
